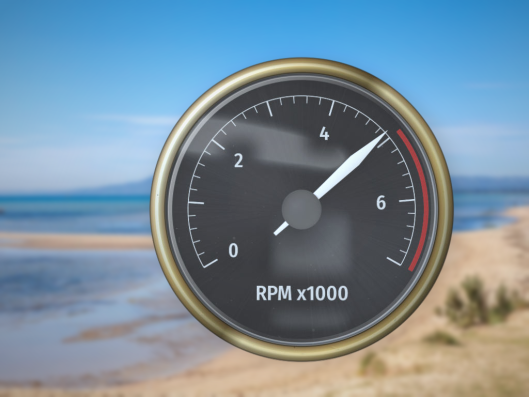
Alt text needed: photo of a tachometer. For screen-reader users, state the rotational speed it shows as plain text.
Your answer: 4900 rpm
